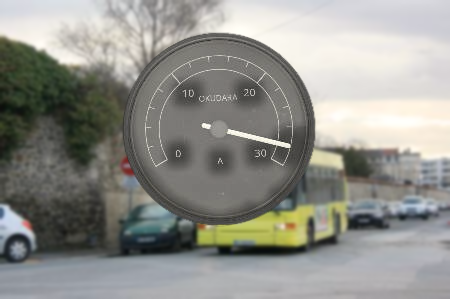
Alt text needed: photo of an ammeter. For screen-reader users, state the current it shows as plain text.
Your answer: 28 A
